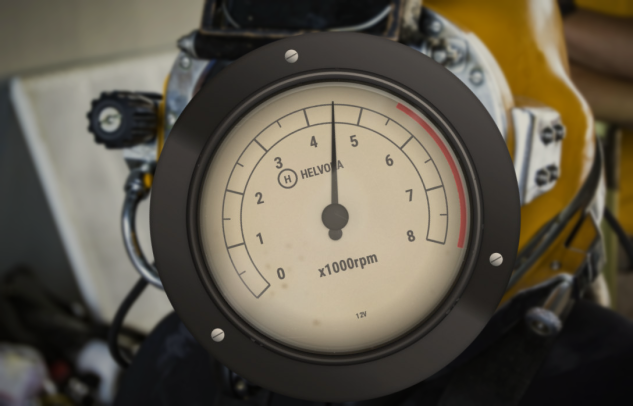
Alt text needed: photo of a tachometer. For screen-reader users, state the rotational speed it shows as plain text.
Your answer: 4500 rpm
